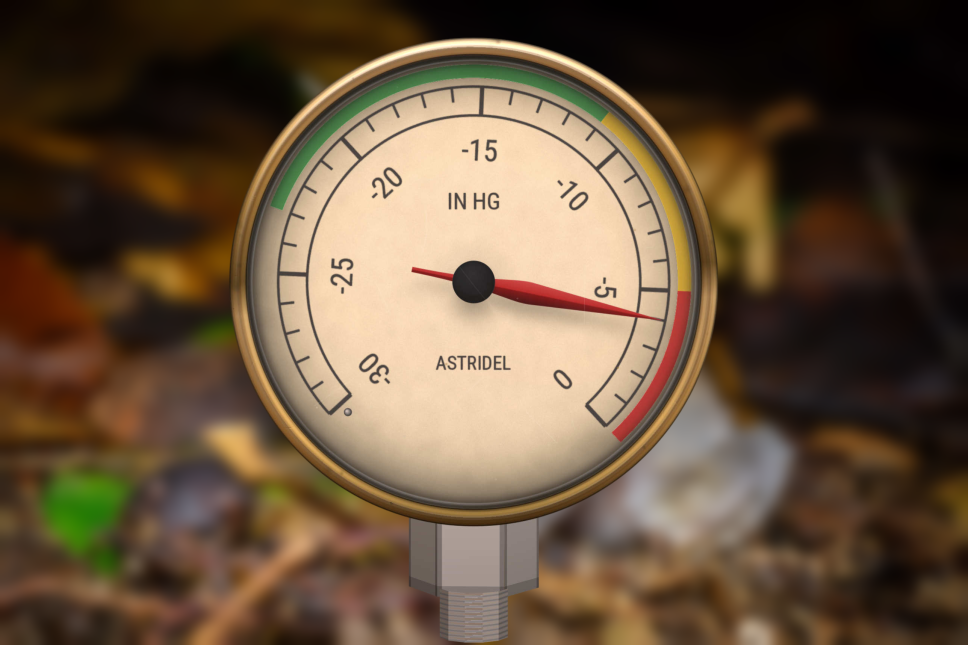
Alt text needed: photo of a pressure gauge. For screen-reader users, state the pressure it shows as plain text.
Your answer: -4 inHg
